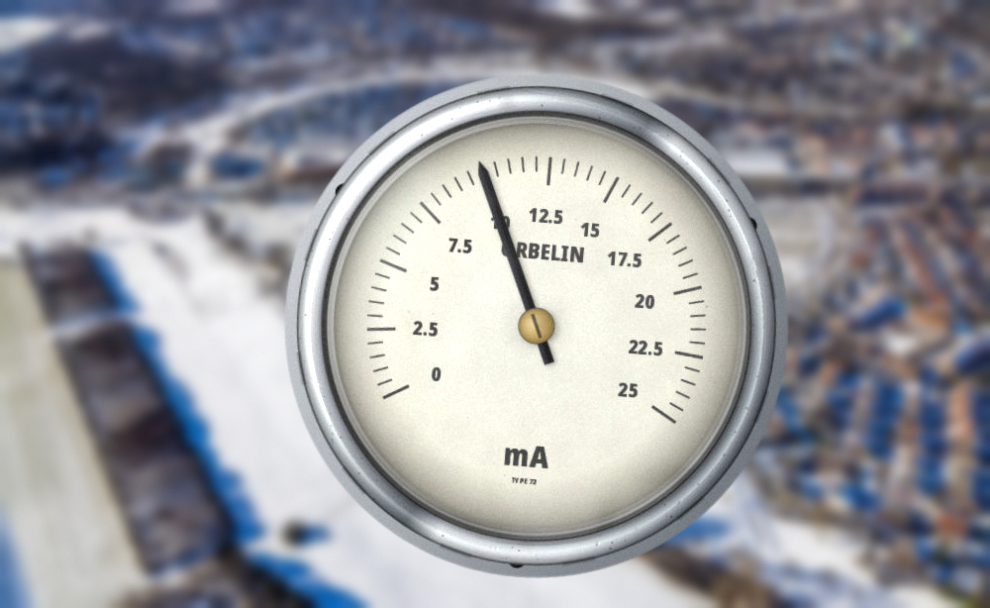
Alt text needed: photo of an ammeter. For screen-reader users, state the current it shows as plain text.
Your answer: 10 mA
